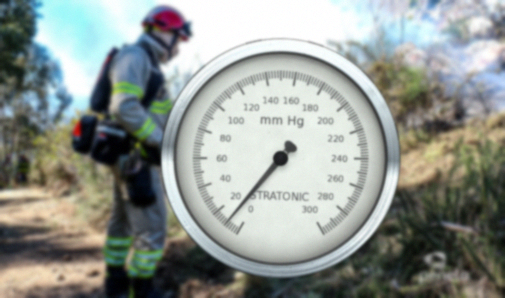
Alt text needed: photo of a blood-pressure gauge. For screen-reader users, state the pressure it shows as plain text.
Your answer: 10 mmHg
